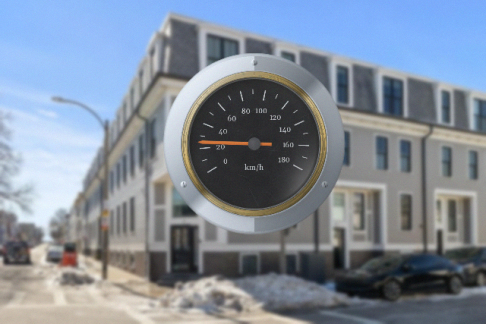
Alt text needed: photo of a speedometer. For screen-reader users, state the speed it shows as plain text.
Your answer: 25 km/h
